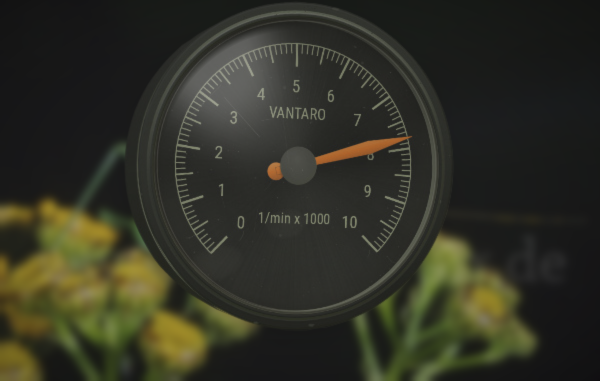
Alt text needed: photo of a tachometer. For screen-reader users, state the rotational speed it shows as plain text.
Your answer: 7800 rpm
